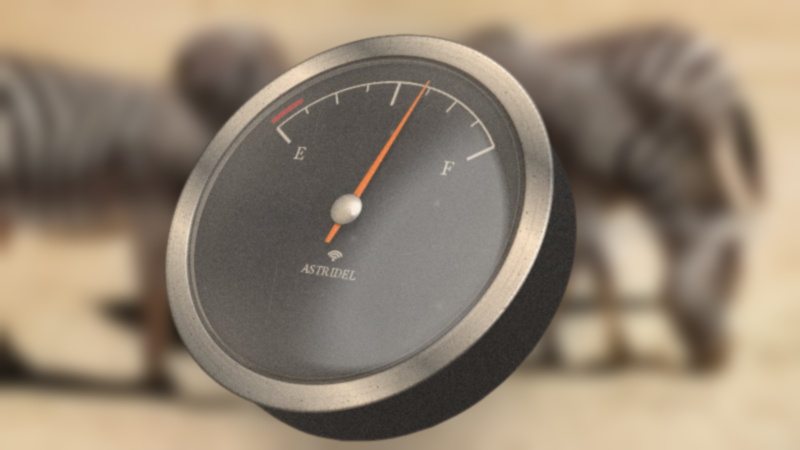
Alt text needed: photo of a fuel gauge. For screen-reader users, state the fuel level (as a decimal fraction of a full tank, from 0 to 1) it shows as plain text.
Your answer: 0.625
